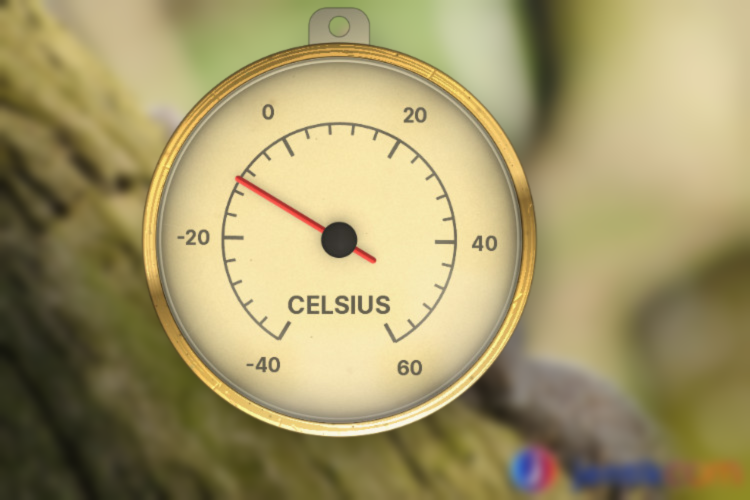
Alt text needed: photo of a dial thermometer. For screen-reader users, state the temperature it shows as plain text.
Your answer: -10 °C
